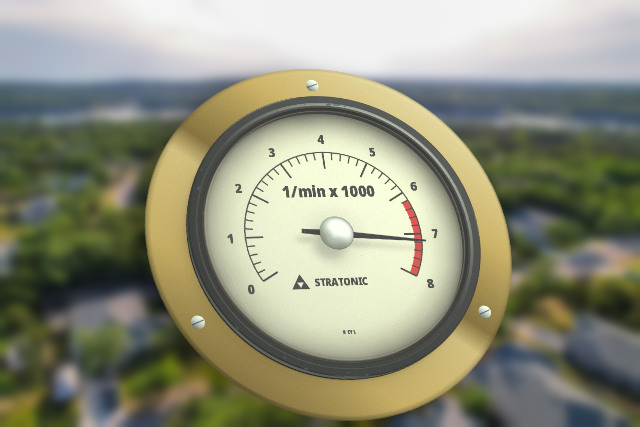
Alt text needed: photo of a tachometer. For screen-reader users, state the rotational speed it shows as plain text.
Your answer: 7200 rpm
